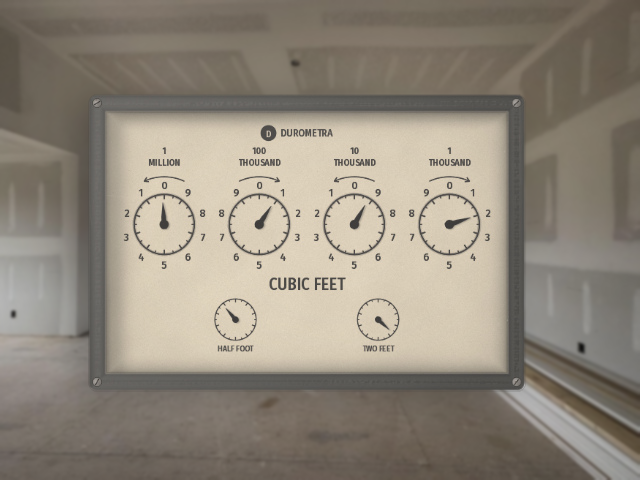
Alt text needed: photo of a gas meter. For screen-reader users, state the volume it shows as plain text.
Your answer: 9200 ft³
